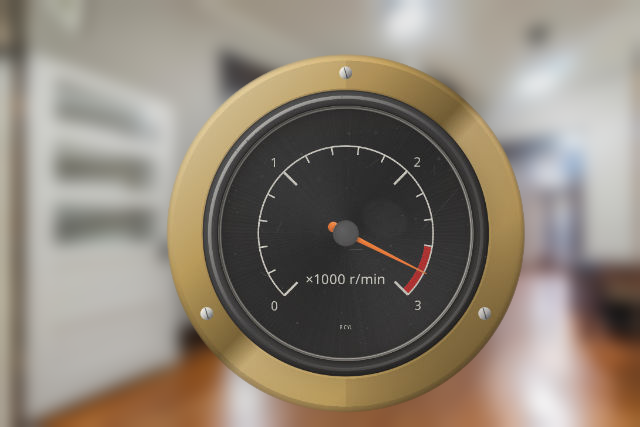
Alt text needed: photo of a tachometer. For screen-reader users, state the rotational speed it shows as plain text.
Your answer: 2800 rpm
